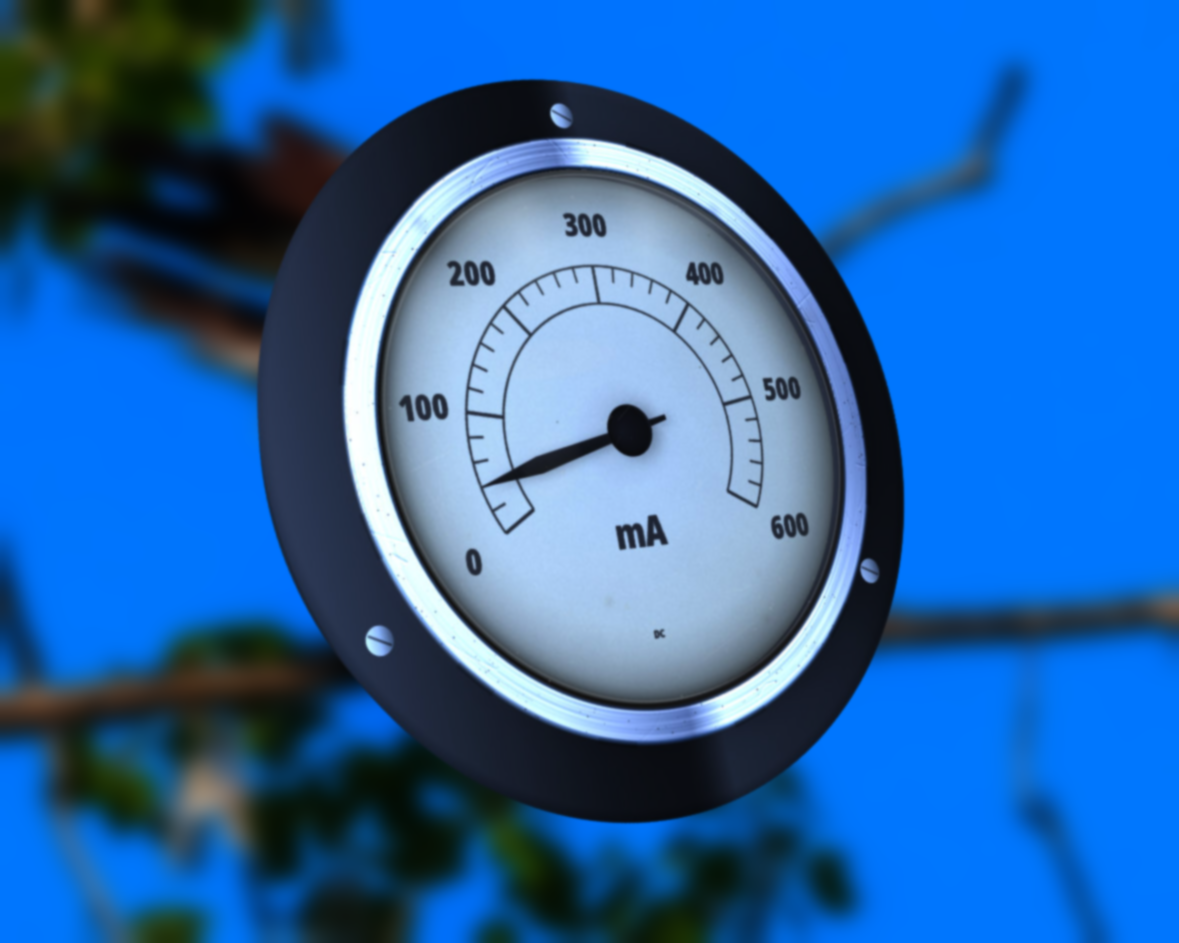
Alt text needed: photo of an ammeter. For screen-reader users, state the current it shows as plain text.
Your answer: 40 mA
